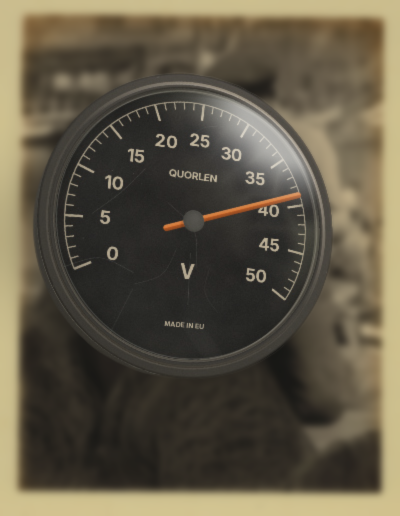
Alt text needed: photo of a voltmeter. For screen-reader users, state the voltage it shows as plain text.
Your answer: 39 V
